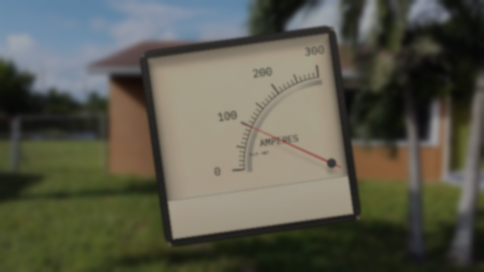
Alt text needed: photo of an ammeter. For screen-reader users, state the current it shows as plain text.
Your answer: 100 A
